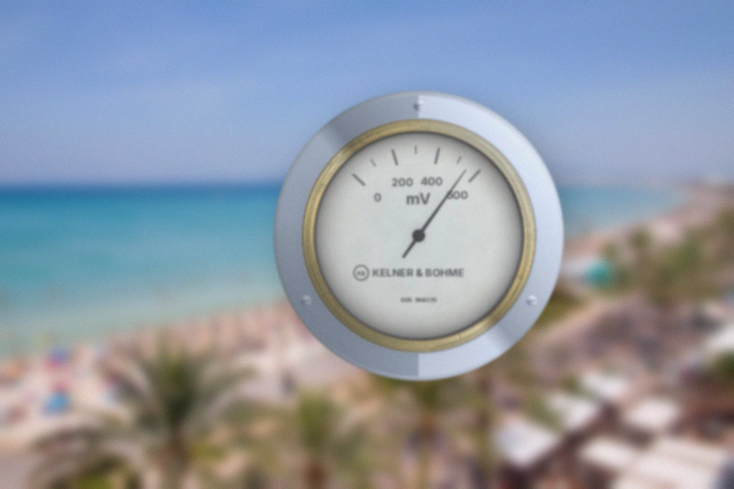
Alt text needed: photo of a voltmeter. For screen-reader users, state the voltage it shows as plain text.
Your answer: 550 mV
